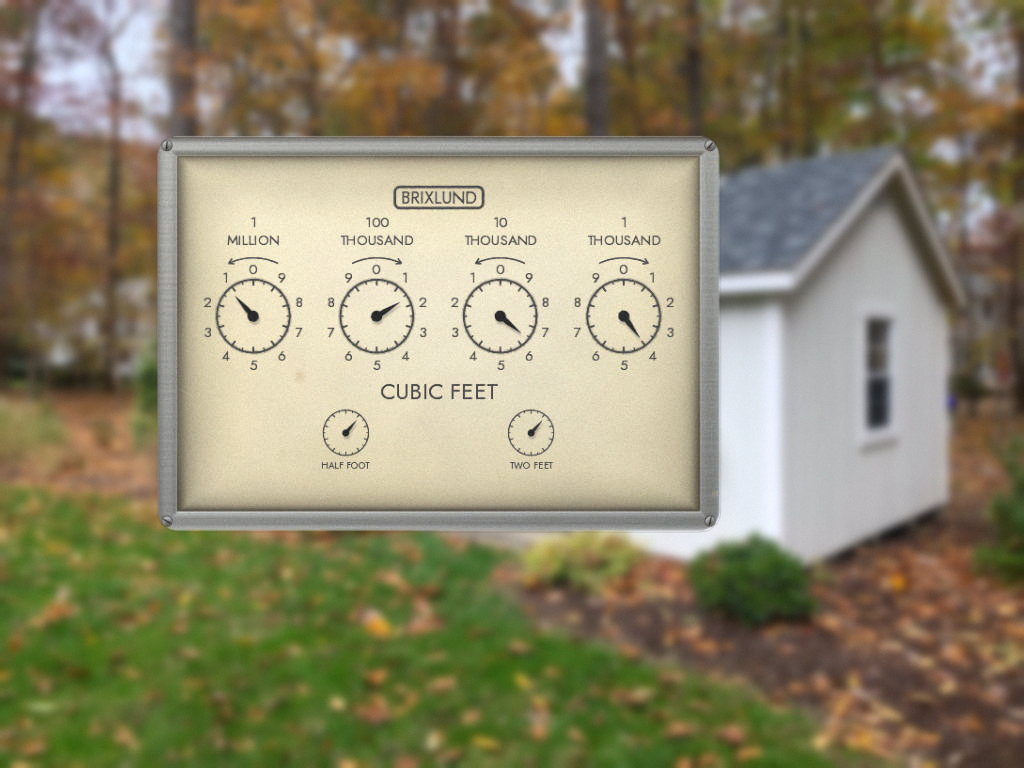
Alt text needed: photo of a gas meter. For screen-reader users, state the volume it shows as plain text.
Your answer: 116400 ft³
